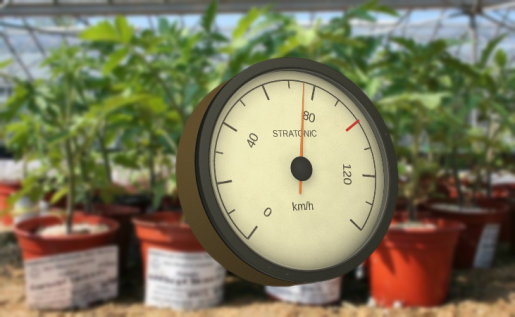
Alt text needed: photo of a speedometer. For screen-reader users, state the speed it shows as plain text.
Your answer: 75 km/h
